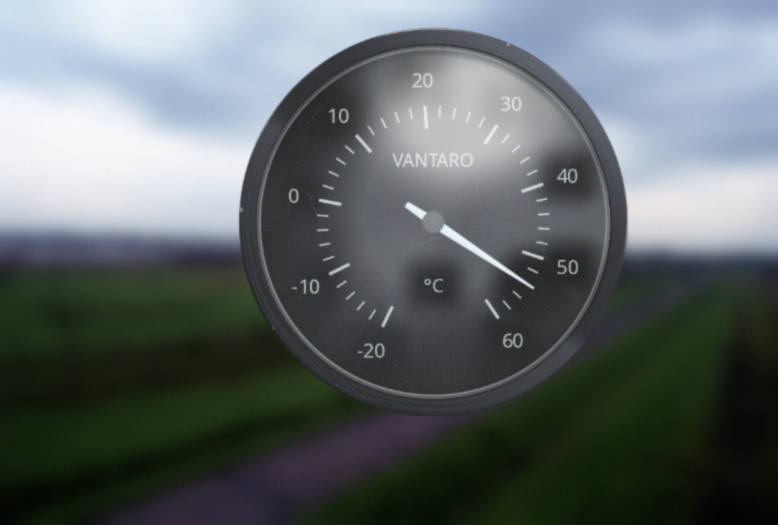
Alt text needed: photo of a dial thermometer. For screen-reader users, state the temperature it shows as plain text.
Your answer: 54 °C
